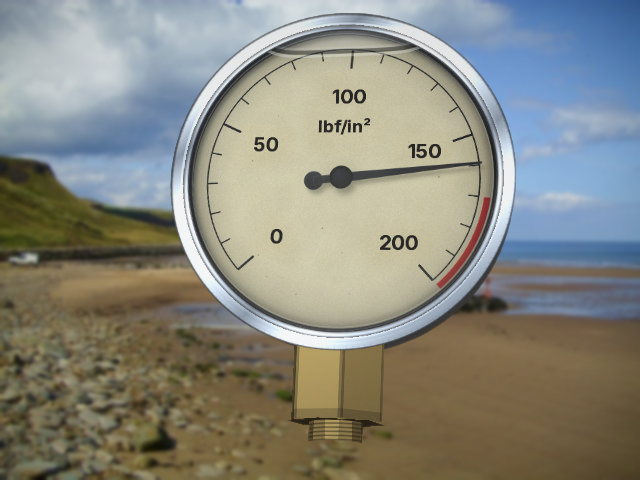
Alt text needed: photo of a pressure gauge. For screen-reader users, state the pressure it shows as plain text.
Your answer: 160 psi
